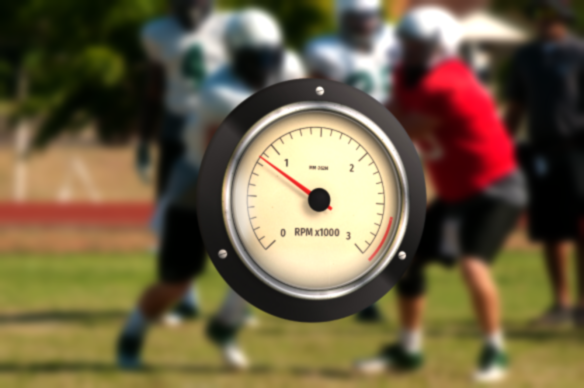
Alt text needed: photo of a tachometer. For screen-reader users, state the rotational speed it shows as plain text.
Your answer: 850 rpm
